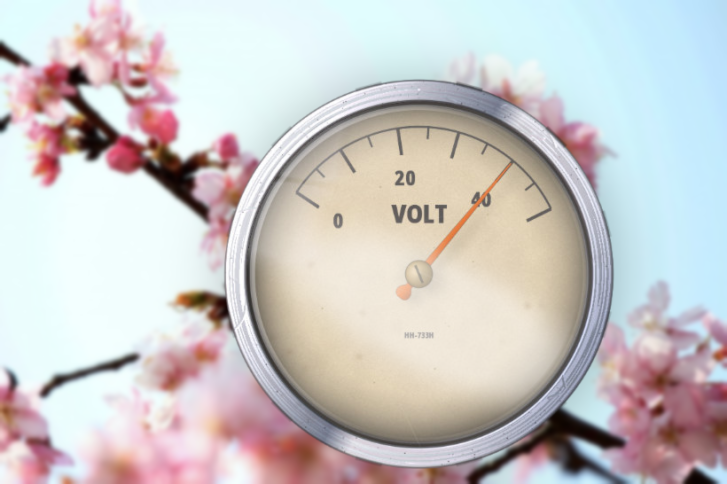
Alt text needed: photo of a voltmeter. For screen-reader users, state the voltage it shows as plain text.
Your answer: 40 V
